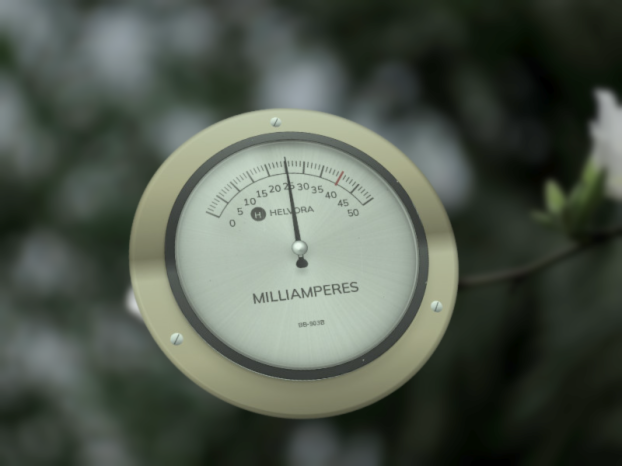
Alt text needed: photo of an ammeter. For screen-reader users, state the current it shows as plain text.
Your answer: 25 mA
